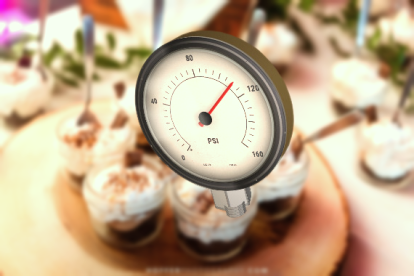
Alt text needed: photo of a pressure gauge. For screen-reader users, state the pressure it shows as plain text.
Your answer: 110 psi
